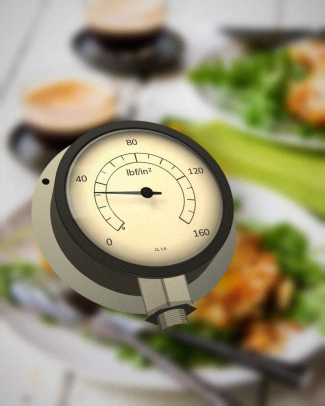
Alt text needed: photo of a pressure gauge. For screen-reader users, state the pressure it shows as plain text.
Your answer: 30 psi
